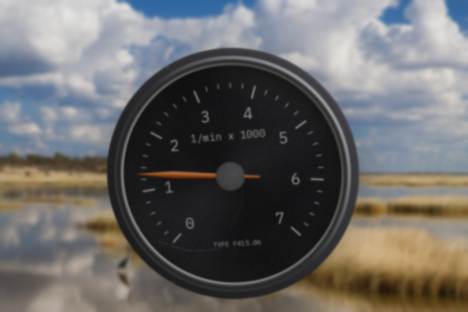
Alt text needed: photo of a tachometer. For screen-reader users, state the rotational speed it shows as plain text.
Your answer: 1300 rpm
